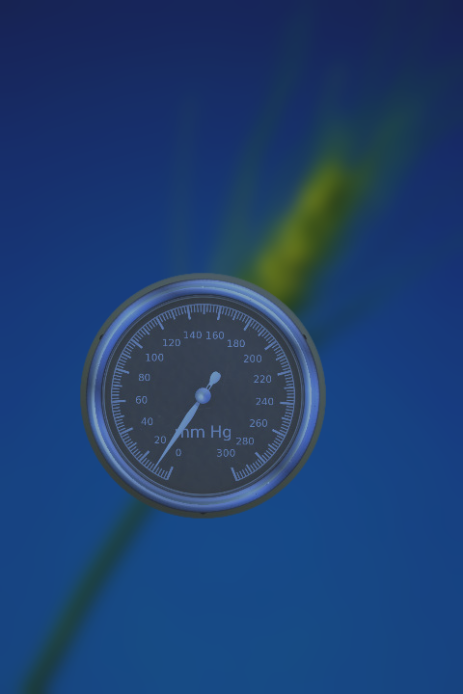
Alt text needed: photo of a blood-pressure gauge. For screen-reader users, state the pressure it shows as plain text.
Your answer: 10 mmHg
